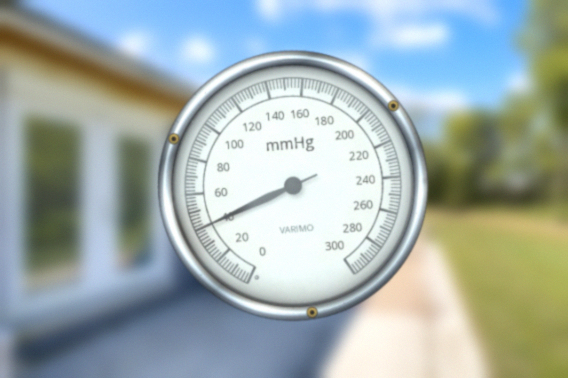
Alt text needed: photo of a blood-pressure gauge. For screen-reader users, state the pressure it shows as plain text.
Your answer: 40 mmHg
